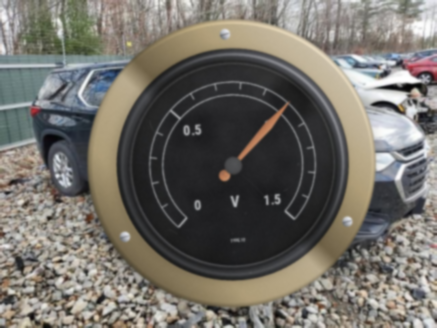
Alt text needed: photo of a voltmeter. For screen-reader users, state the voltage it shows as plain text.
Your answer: 1 V
